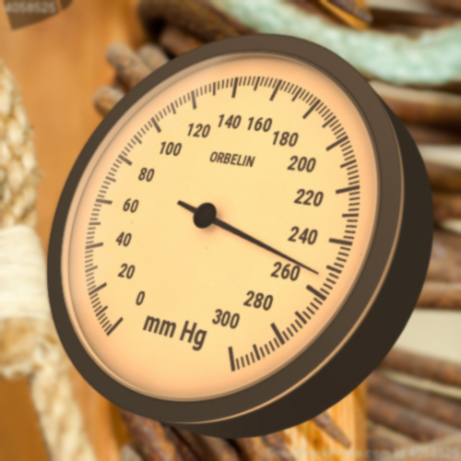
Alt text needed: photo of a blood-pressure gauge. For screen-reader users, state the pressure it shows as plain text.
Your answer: 254 mmHg
